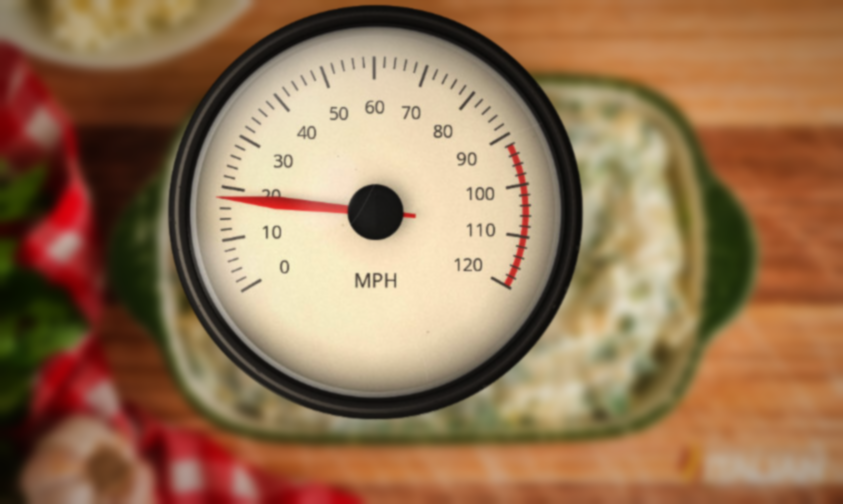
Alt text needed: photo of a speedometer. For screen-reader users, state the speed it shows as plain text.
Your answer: 18 mph
